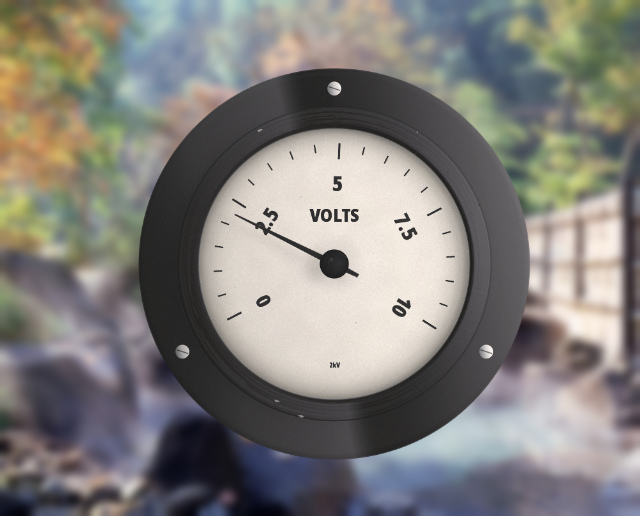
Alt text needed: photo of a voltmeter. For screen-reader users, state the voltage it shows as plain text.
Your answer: 2.25 V
